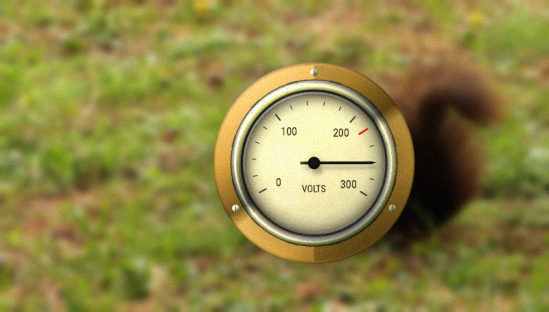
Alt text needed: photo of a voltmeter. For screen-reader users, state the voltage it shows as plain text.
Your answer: 260 V
